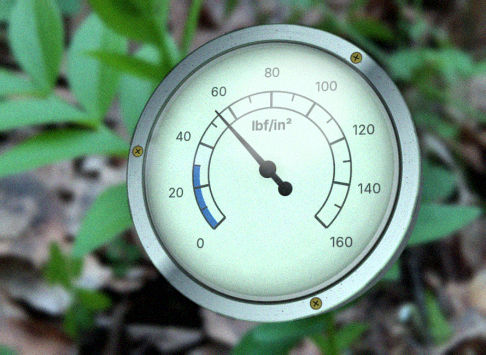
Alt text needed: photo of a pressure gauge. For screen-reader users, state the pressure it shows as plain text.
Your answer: 55 psi
